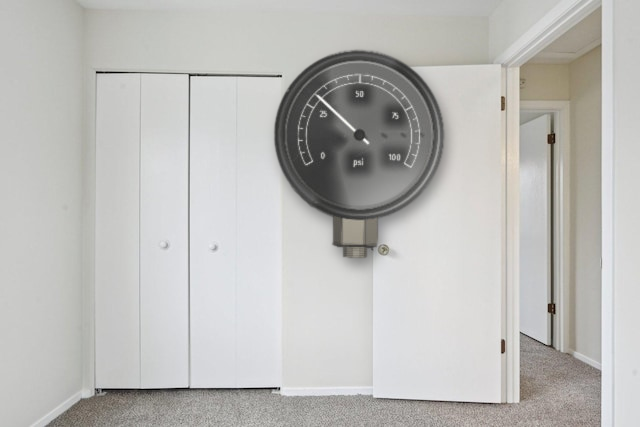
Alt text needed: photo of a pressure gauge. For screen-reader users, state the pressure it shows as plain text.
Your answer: 30 psi
